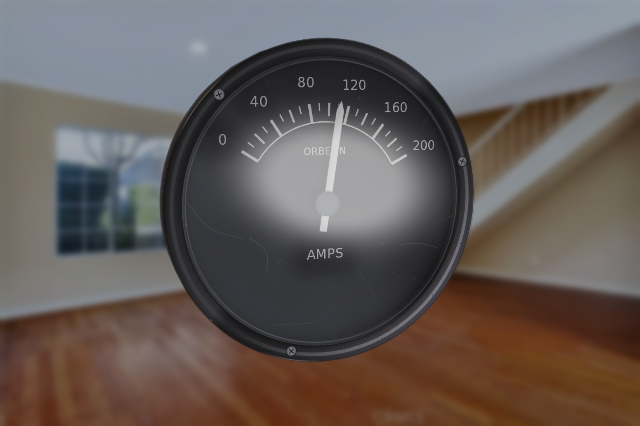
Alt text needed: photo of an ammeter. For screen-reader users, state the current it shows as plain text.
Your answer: 110 A
